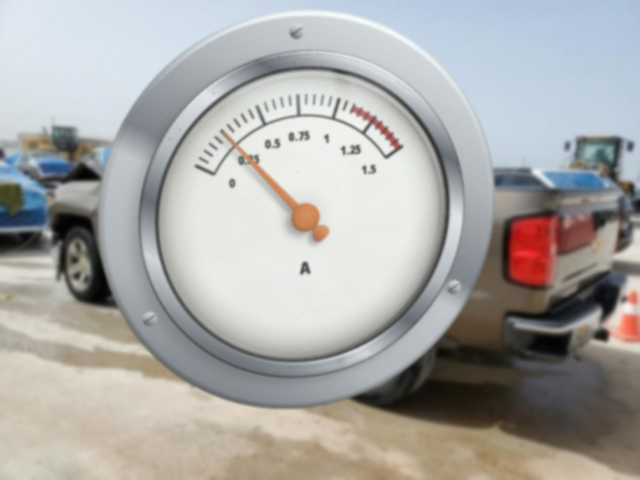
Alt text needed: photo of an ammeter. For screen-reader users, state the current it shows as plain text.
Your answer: 0.25 A
